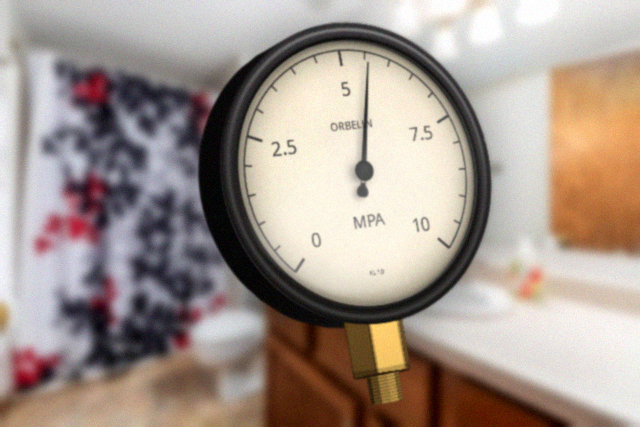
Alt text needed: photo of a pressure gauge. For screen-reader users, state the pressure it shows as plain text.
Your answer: 5.5 MPa
